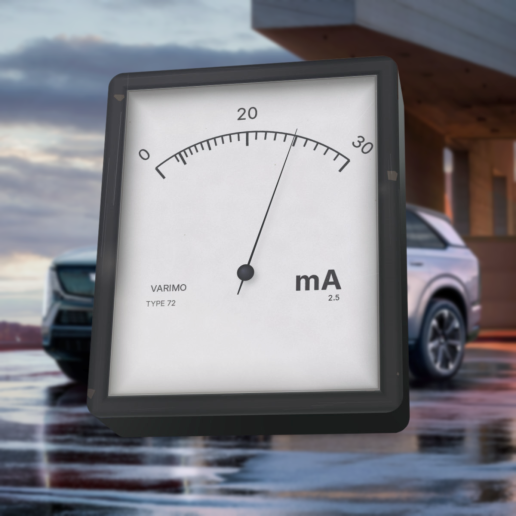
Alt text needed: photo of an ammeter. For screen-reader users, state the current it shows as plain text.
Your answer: 25 mA
